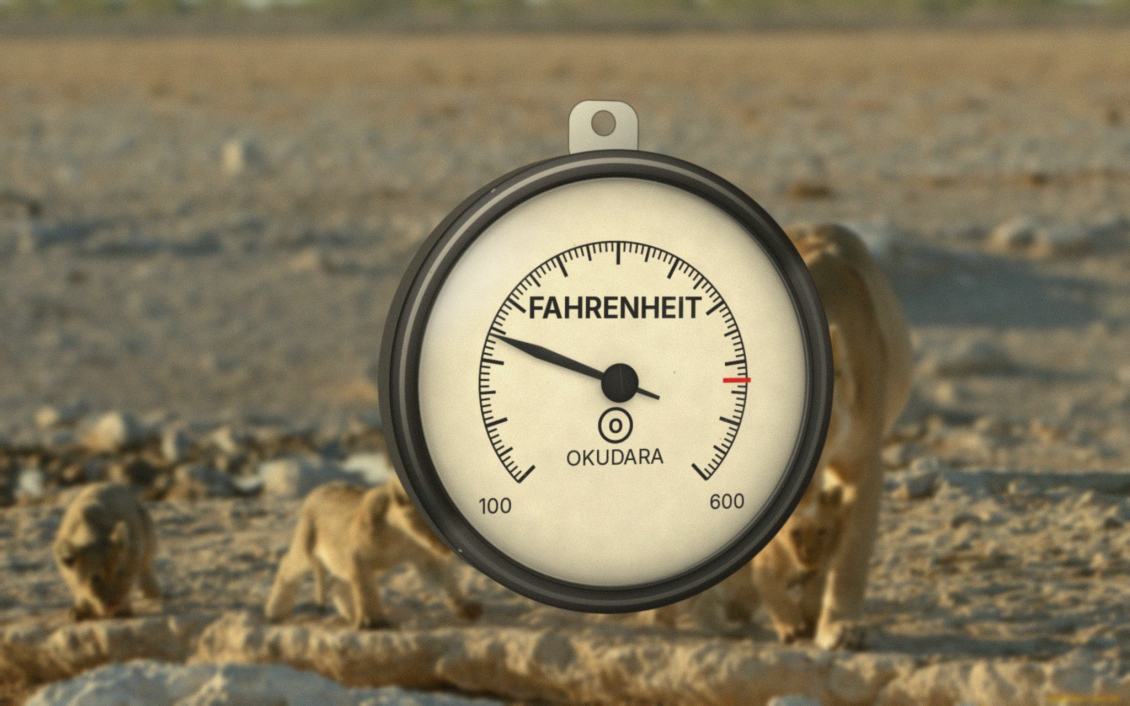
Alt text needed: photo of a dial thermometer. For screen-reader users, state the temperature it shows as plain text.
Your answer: 220 °F
